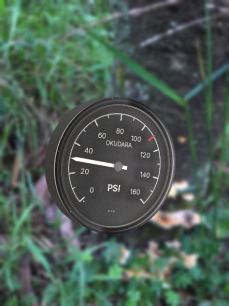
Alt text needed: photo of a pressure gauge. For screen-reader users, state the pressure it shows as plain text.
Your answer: 30 psi
